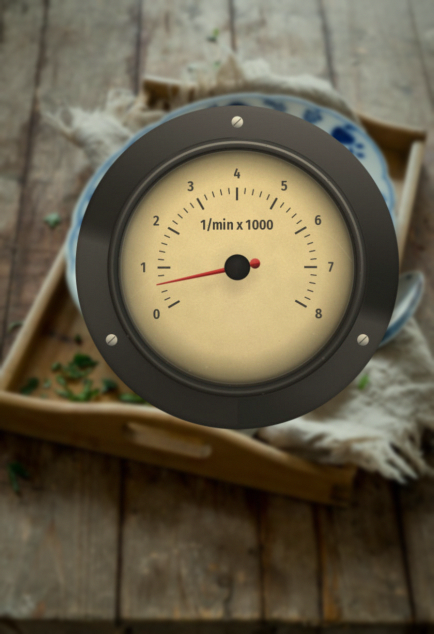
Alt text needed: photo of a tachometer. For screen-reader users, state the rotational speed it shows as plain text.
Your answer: 600 rpm
